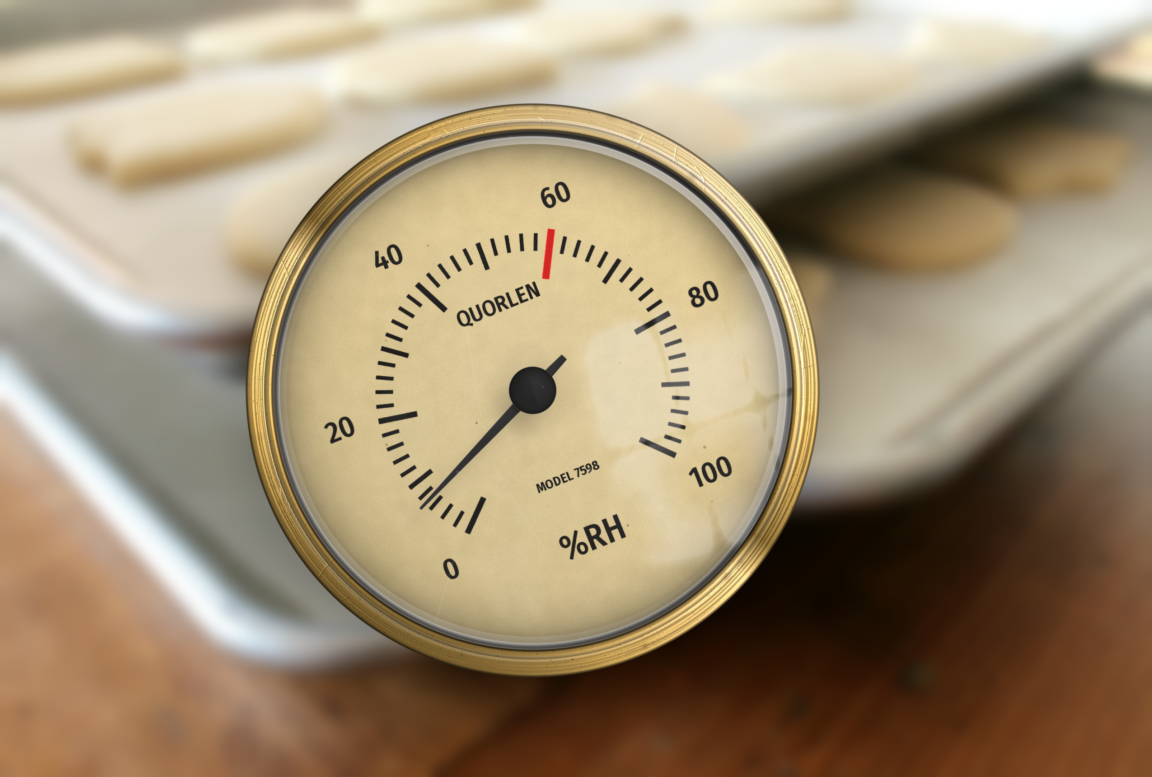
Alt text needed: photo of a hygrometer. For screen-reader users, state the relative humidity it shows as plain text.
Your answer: 7 %
